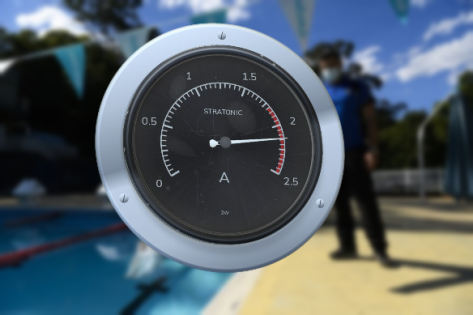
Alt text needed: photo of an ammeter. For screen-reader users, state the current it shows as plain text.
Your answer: 2.15 A
